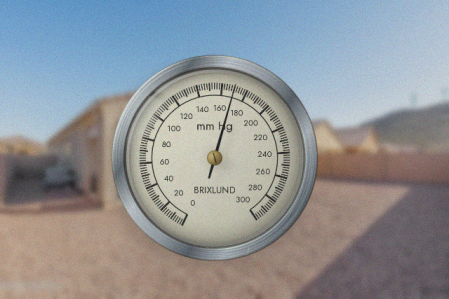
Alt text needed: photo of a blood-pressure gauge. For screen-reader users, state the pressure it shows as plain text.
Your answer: 170 mmHg
